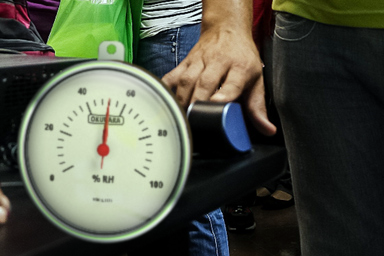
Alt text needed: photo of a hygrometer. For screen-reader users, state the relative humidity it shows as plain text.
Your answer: 52 %
